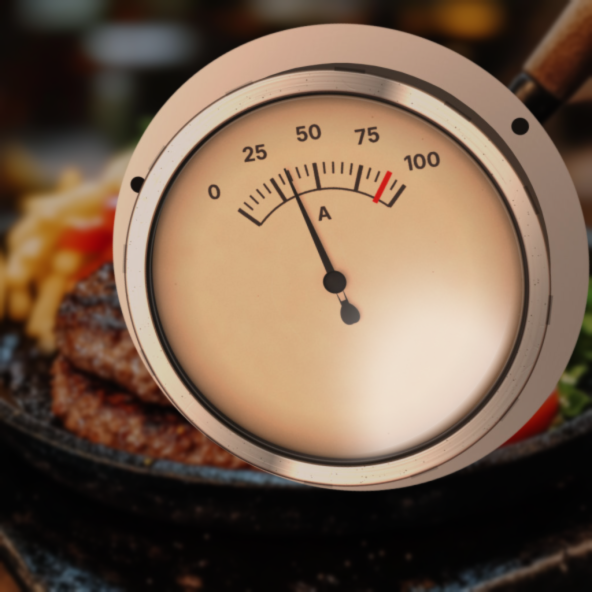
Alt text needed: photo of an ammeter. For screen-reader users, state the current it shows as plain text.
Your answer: 35 A
